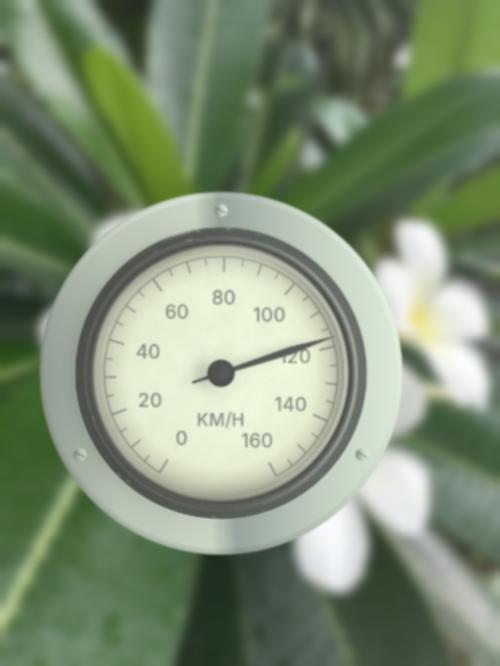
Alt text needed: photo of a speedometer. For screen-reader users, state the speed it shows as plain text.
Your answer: 117.5 km/h
